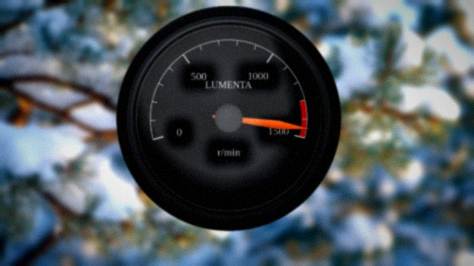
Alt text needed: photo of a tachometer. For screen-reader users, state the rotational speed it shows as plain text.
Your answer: 1450 rpm
